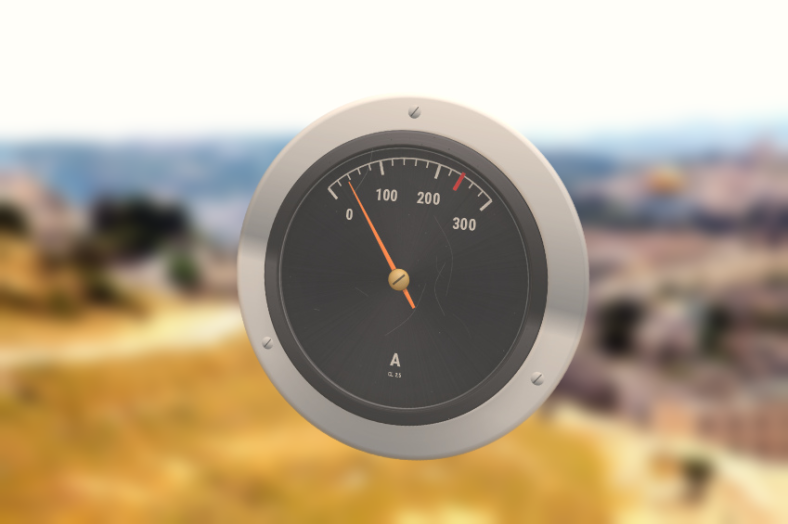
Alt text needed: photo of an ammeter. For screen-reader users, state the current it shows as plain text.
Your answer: 40 A
